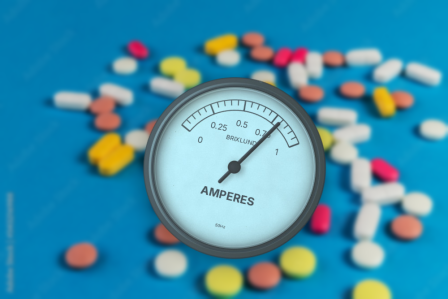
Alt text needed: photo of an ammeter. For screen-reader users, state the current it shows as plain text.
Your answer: 0.8 A
